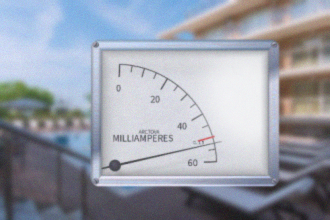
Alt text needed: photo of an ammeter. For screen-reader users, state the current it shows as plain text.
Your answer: 52.5 mA
